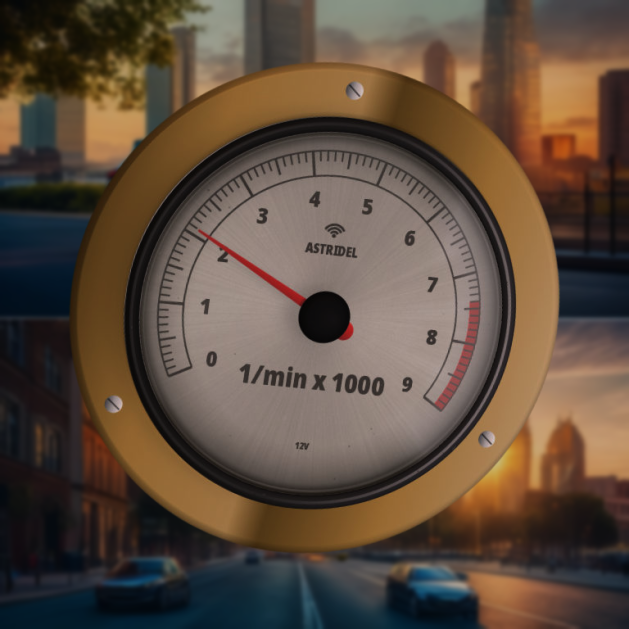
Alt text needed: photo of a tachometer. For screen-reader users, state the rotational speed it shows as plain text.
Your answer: 2100 rpm
